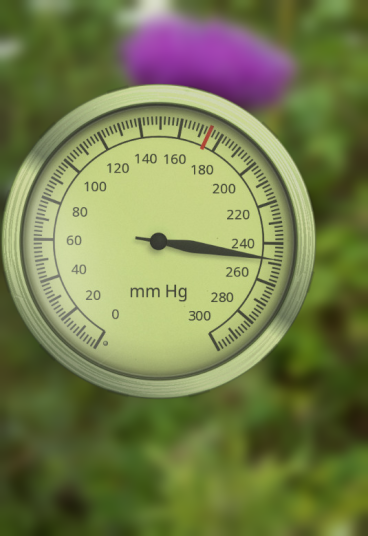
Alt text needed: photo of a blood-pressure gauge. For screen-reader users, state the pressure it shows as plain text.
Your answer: 248 mmHg
